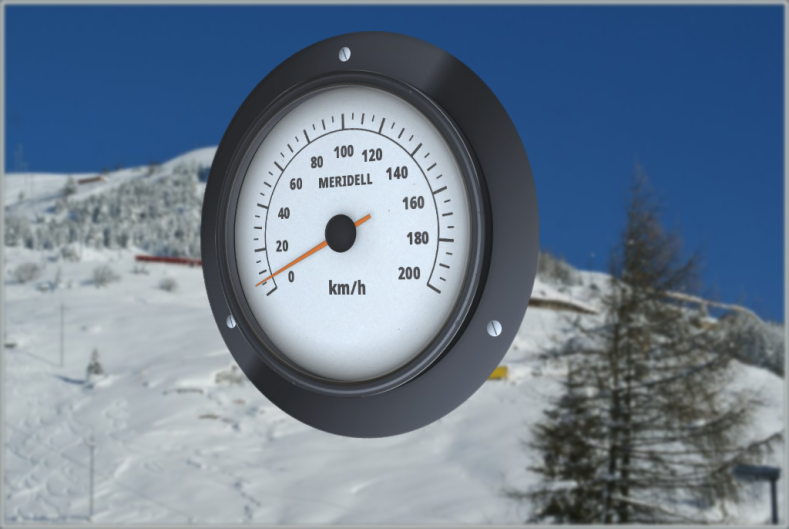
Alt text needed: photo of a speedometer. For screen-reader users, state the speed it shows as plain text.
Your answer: 5 km/h
